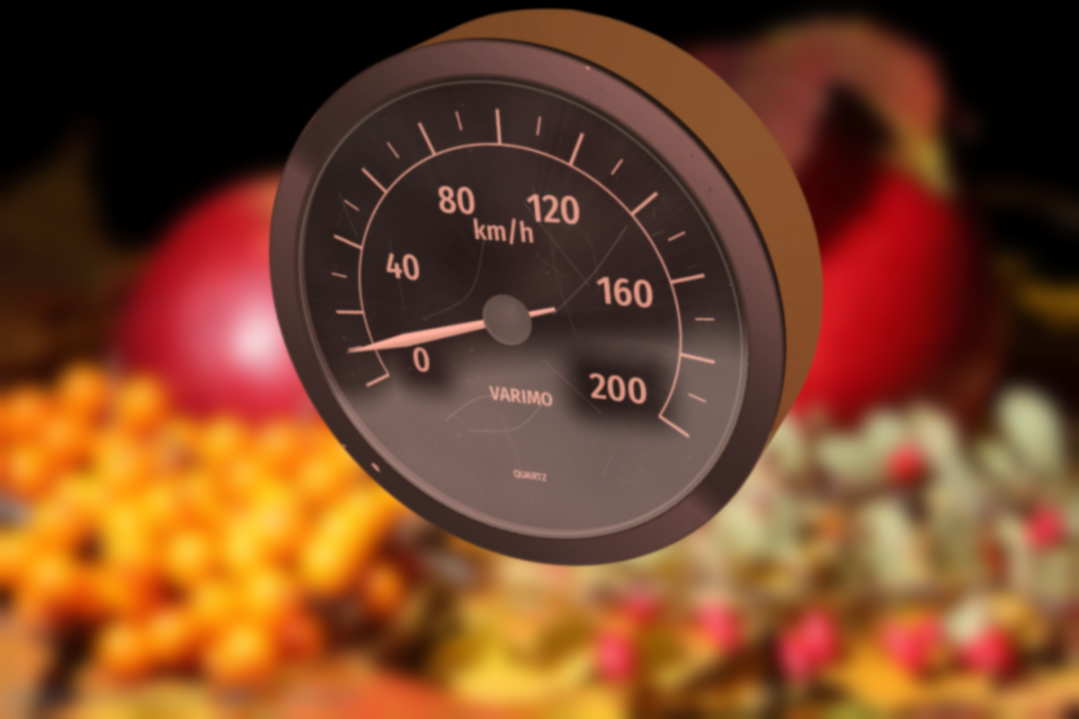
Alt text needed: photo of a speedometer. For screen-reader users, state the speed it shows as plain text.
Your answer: 10 km/h
